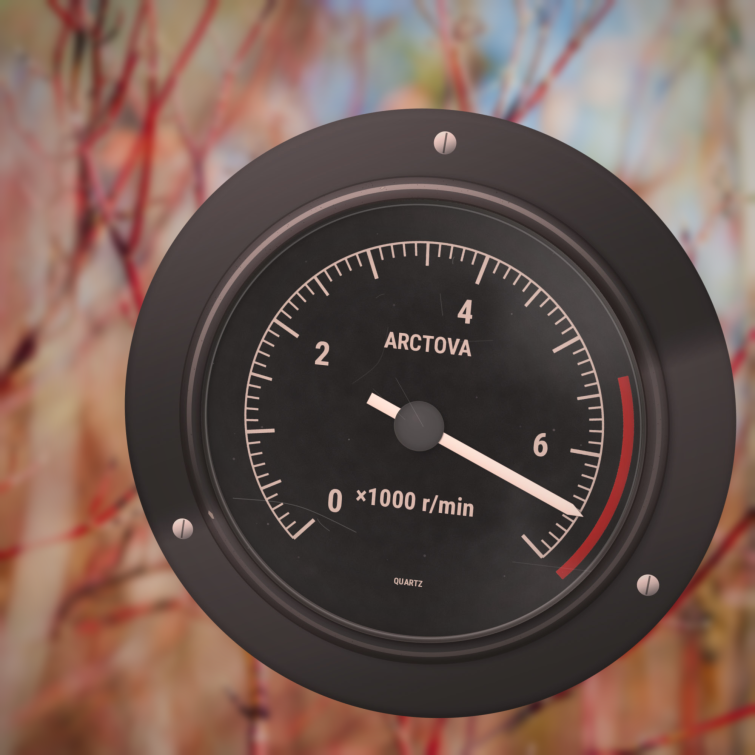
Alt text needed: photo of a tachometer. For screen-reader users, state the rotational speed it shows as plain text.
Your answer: 6500 rpm
